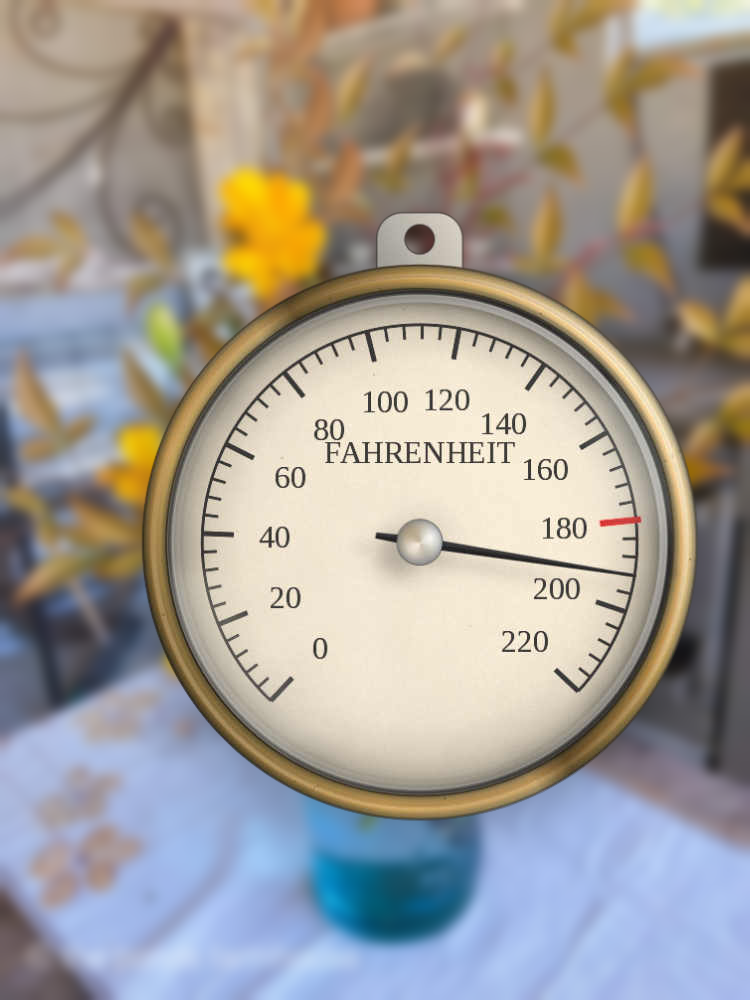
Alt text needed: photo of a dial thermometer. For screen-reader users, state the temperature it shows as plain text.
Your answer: 192 °F
